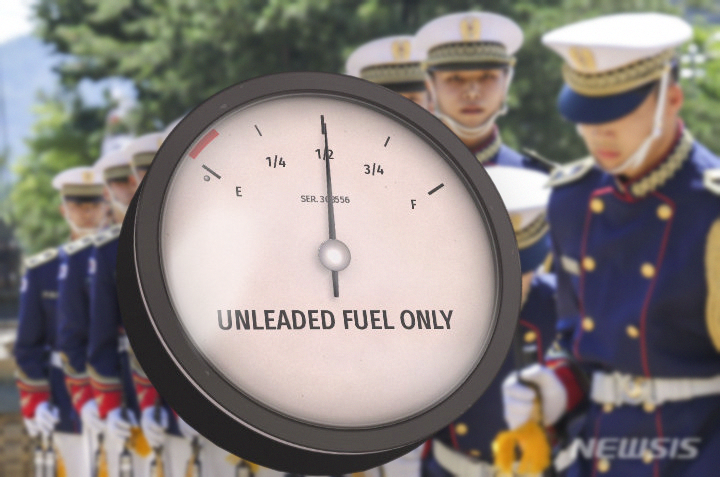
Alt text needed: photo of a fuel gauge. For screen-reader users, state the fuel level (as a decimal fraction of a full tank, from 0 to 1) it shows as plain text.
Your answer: 0.5
